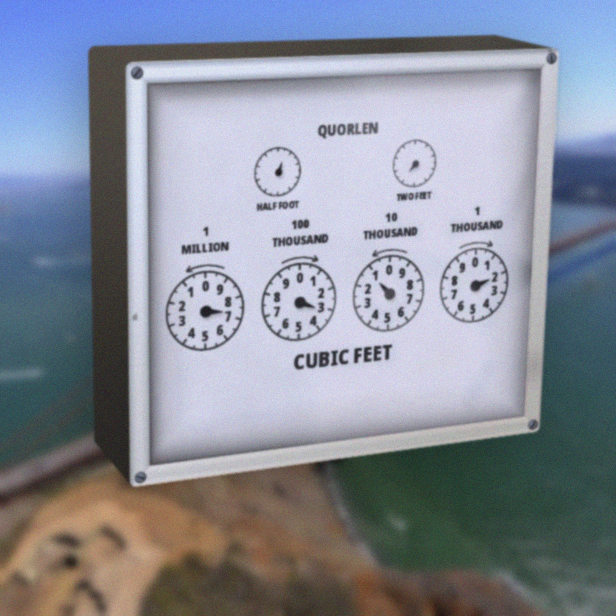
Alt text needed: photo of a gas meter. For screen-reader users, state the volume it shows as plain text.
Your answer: 731200 ft³
